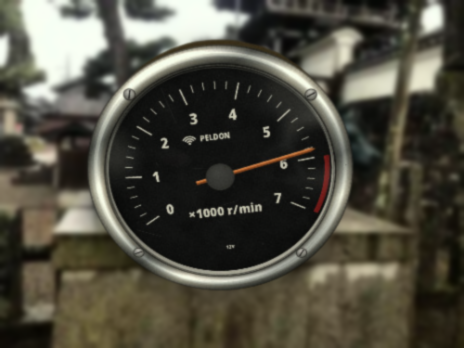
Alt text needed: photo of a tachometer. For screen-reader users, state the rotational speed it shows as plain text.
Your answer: 5800 rpm
